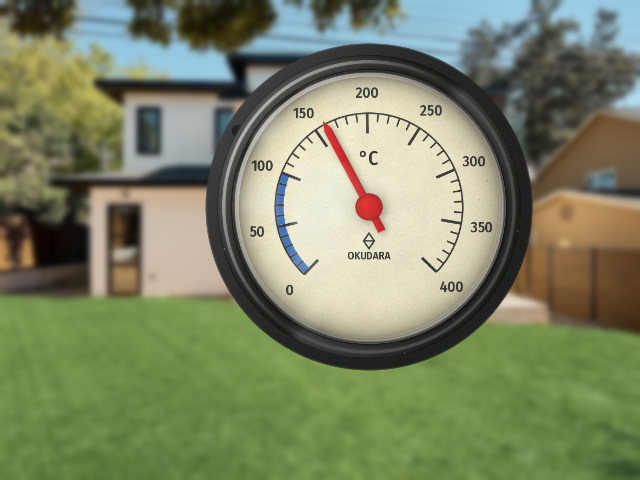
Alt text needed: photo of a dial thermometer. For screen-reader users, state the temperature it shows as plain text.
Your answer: 160 °C
